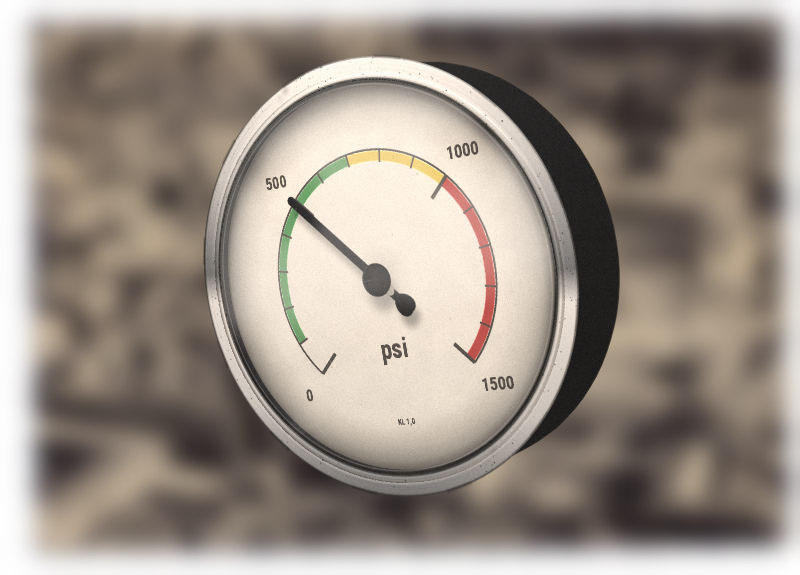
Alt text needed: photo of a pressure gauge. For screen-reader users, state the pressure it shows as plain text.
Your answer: 500 psi
